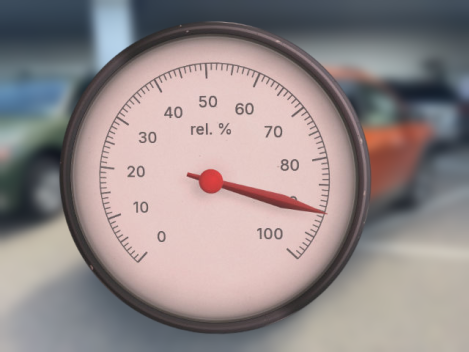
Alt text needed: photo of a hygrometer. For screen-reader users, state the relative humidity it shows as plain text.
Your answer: 90 %
